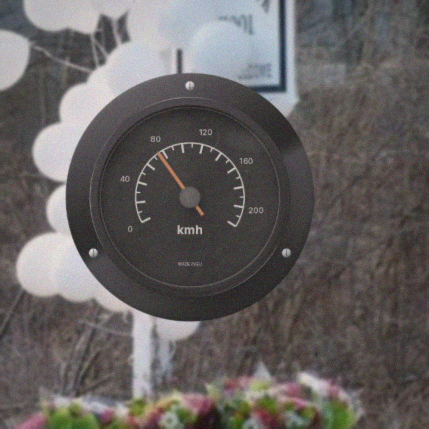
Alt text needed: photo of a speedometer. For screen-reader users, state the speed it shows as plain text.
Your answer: 75 km/h
